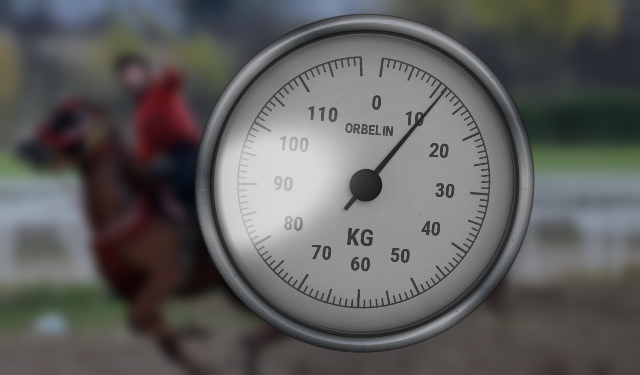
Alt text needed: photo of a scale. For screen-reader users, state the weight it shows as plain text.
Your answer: 11 kg
